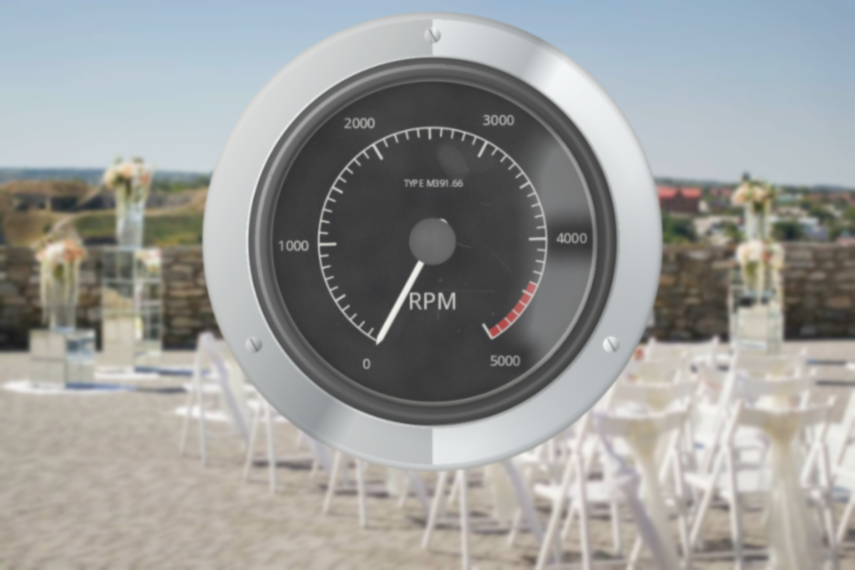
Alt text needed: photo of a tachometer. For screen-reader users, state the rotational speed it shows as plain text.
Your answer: 0 rpm
